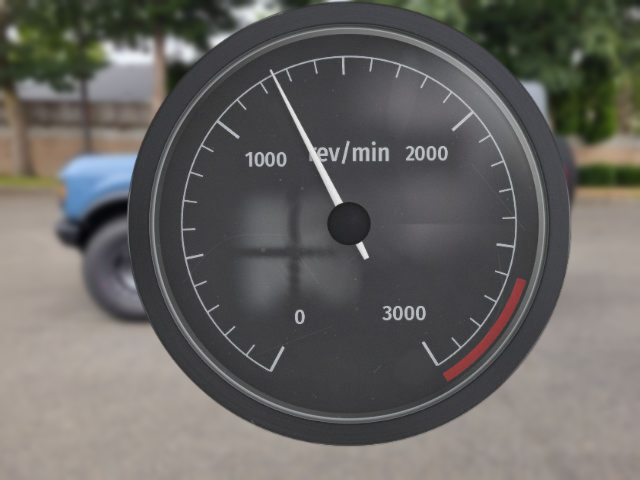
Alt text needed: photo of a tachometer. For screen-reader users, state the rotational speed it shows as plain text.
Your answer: 1250 rpm
